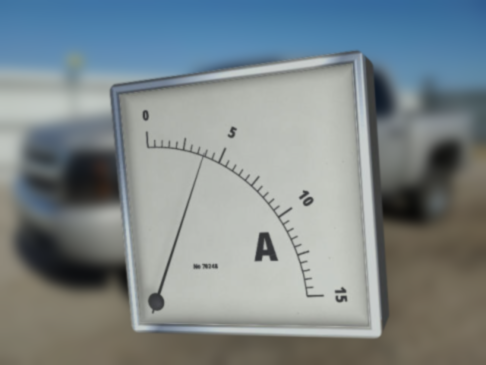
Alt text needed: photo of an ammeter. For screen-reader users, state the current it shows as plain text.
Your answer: 4 A
